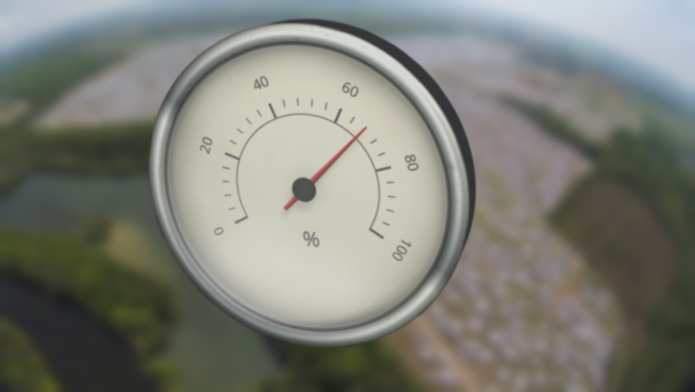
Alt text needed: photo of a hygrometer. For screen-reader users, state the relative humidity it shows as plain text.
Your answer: 68 %
